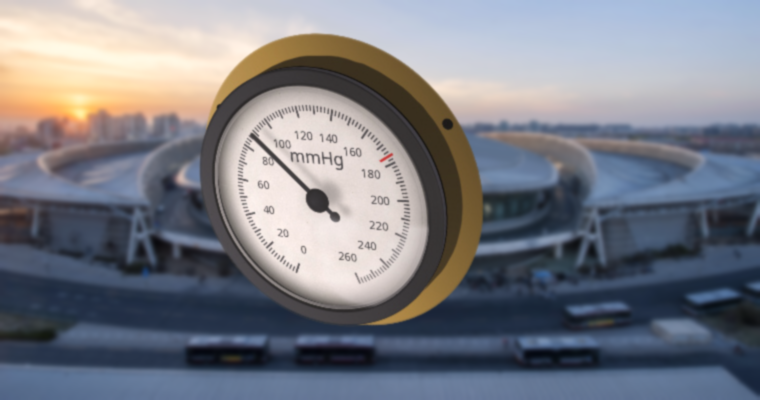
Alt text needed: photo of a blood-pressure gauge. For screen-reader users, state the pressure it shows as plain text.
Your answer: 90 mmHg
